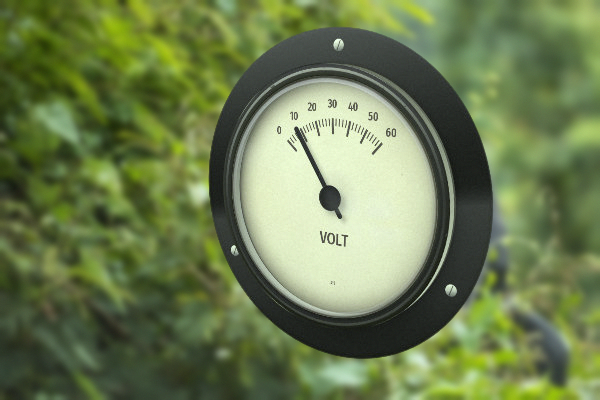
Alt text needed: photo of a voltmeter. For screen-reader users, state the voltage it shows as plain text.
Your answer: 10 V
